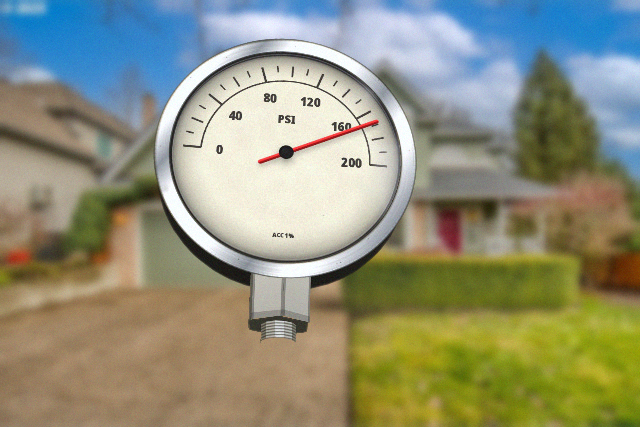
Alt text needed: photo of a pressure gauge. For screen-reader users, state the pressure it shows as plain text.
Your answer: 170 psi
